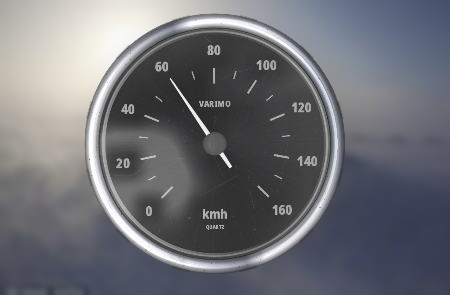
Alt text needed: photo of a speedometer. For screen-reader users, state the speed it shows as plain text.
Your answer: 60 km/h
